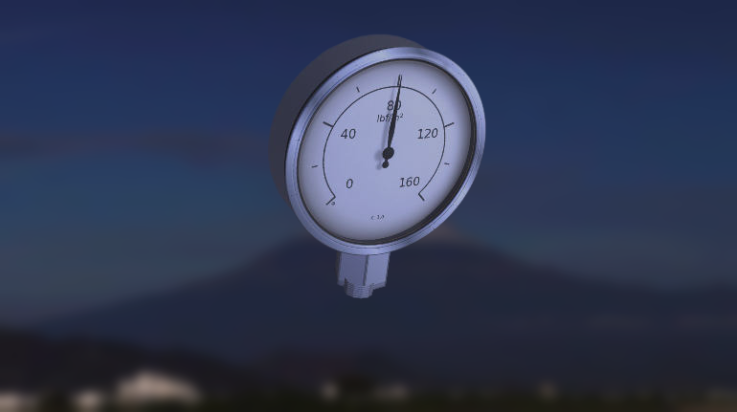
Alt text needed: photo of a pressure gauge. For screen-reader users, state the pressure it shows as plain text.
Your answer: 80 psi
